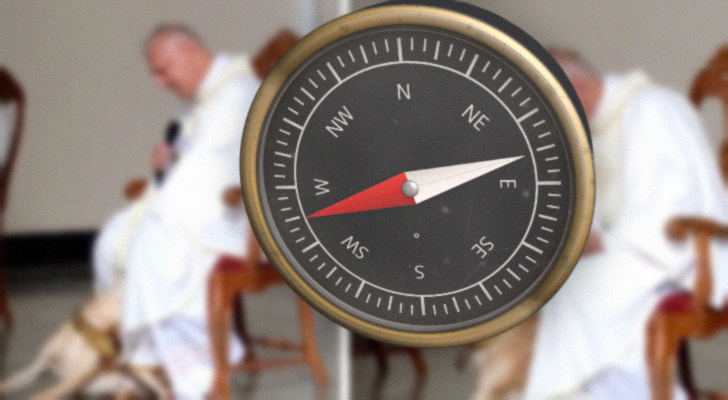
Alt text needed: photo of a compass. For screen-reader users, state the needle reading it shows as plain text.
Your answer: 255 °
